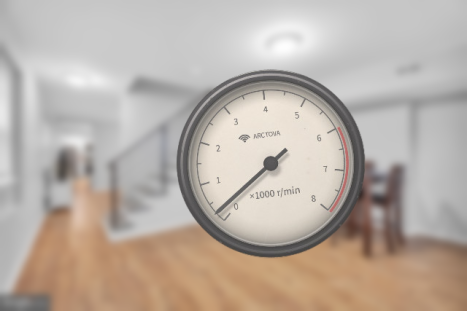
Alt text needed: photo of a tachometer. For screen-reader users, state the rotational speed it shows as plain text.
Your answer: 250 rpm
